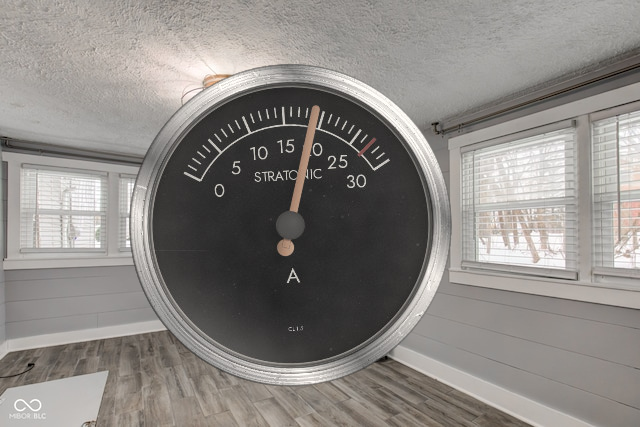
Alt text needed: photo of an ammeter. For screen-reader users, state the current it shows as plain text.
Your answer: 19 A
